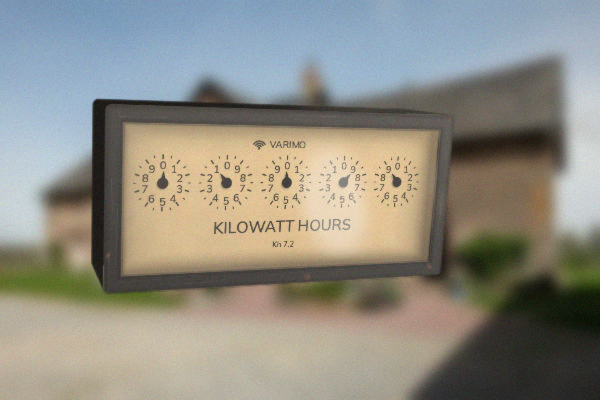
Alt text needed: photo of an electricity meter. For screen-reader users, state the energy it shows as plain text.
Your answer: 989 kWh
